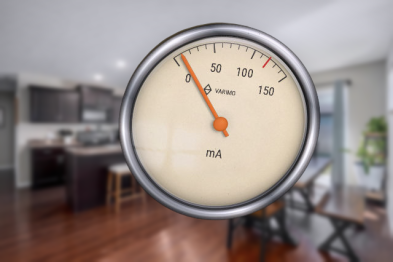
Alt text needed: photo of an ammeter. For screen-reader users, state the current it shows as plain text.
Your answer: 10 mA
